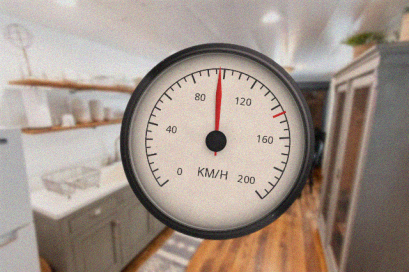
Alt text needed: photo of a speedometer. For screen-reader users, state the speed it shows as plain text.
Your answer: 97.5 km/h
